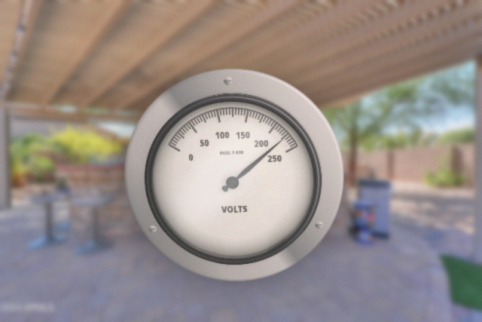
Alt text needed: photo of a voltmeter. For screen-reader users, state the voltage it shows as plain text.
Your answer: 225 V
